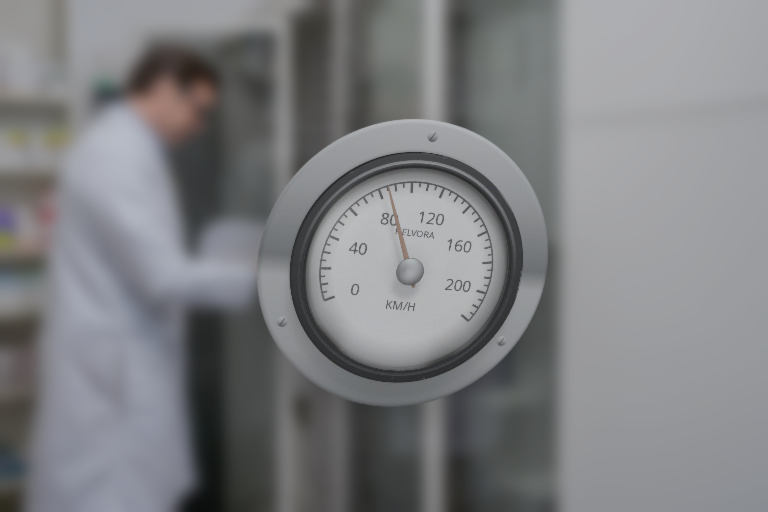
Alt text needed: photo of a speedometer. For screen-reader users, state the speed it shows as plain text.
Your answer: 85 km/h
